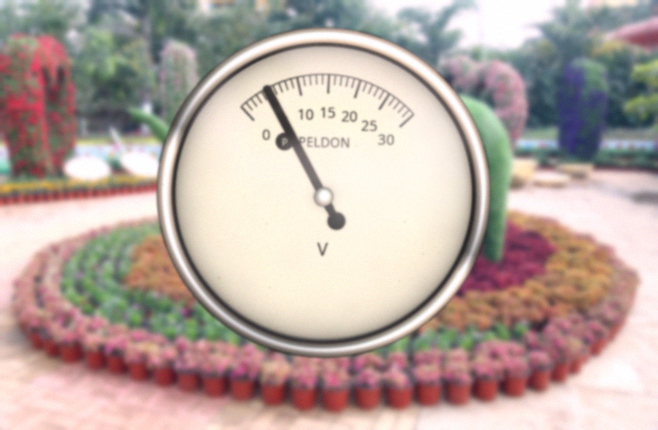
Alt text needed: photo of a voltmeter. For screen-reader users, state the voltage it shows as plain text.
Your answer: 5 V
